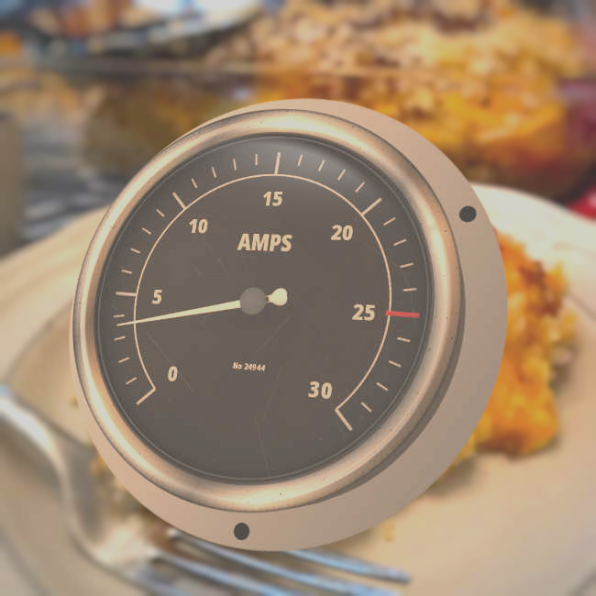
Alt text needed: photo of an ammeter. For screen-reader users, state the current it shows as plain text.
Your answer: 3.5 A
